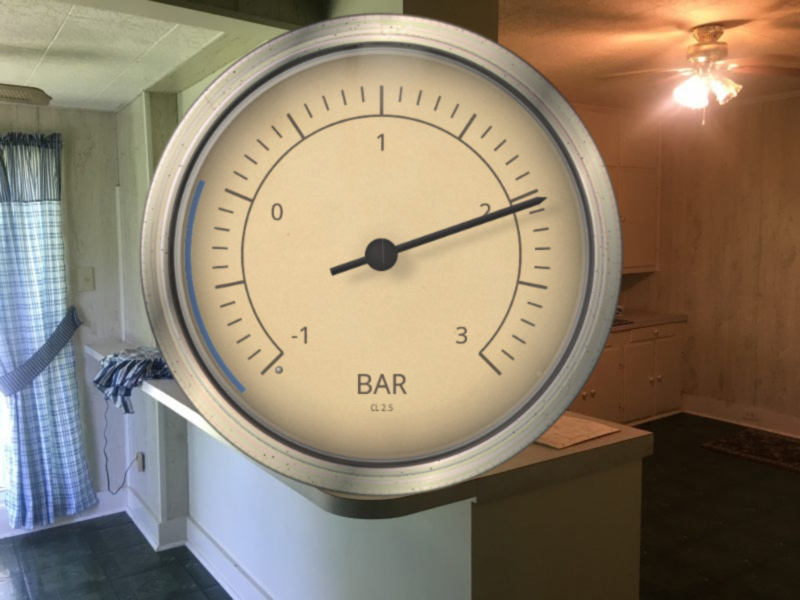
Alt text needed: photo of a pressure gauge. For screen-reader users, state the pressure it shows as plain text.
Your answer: 2.05 bar
